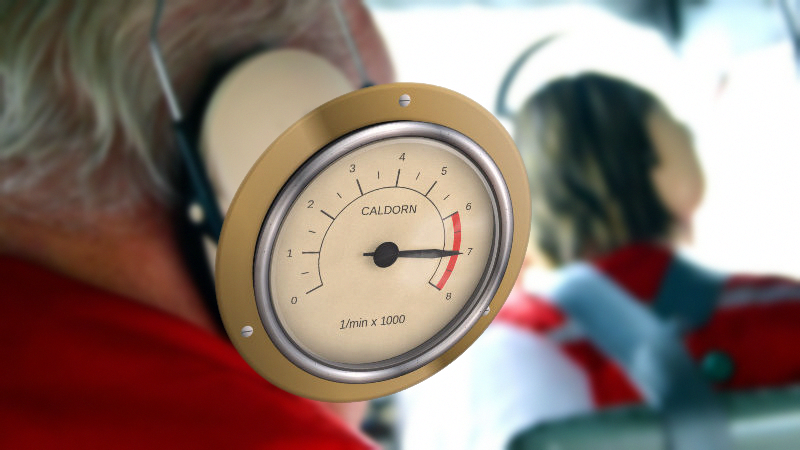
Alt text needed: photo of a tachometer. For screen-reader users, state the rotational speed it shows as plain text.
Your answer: 7000 rpm
